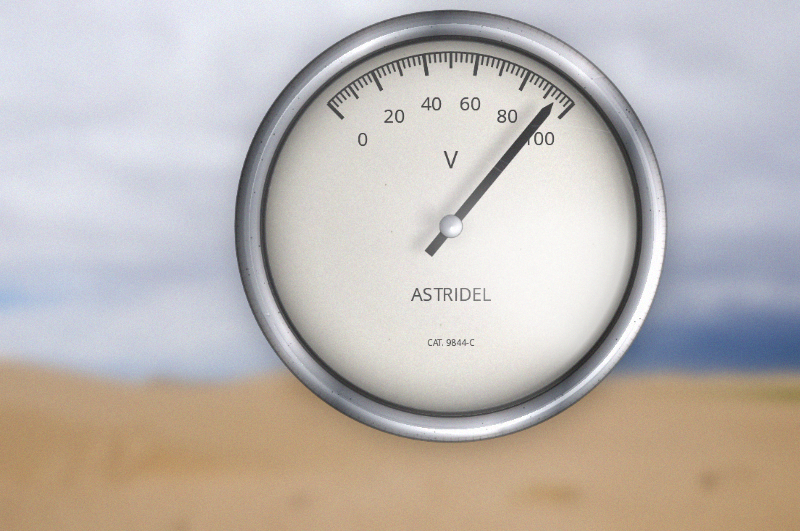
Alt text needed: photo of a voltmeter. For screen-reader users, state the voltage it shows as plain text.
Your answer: 94 V
